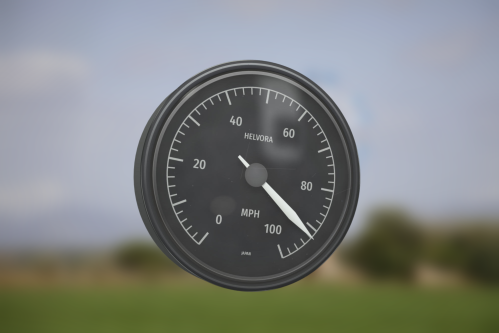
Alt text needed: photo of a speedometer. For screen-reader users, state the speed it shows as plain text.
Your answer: 92 mph
